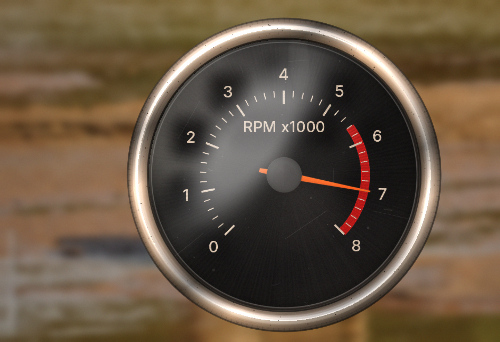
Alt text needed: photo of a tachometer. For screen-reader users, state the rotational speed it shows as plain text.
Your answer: 7000 rpm
